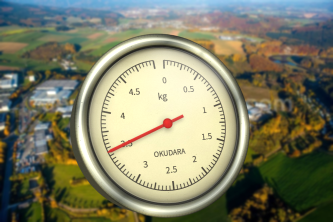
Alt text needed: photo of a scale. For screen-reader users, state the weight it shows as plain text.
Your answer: 3.5 kg
